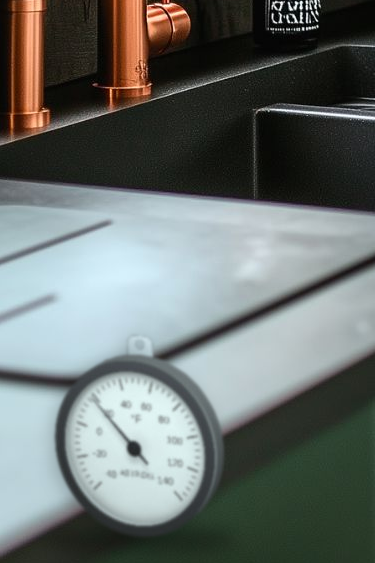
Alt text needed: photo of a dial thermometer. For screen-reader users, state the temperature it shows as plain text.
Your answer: 20 °F
